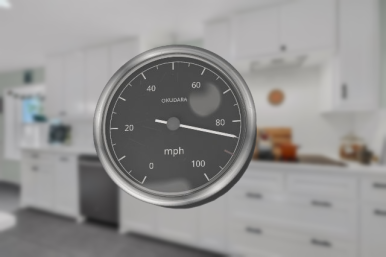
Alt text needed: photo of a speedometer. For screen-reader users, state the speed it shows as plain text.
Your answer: 85 mph
